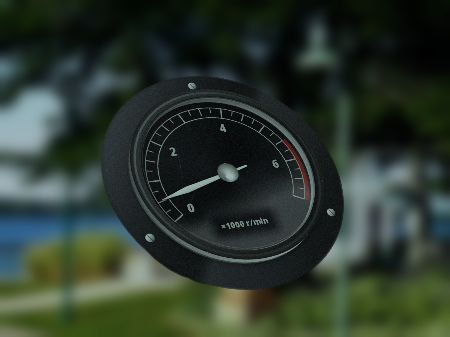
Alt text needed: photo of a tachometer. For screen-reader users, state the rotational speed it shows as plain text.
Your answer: 500 rpm
